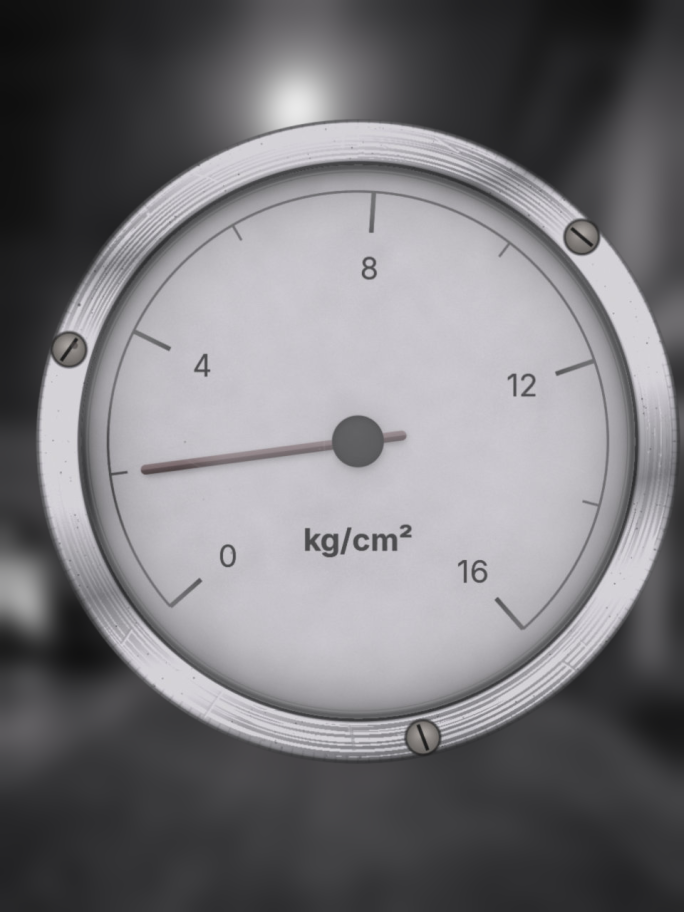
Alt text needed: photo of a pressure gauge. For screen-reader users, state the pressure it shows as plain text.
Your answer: 2 kg/cm²
